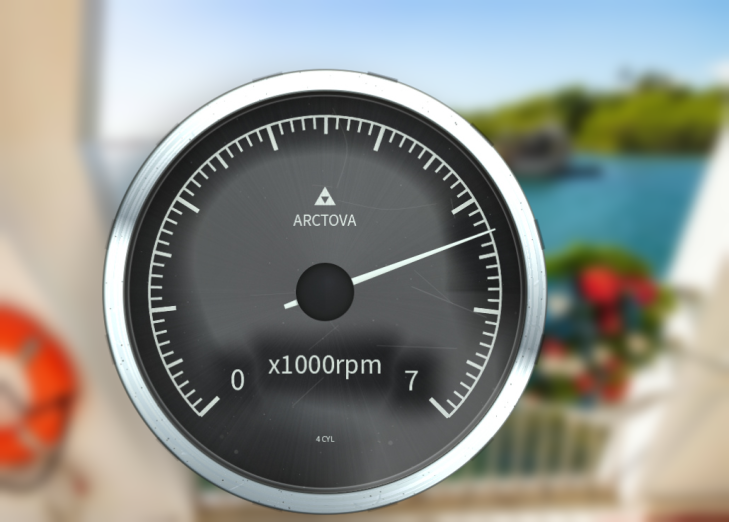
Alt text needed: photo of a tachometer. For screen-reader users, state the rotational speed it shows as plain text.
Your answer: 5300 rpm
